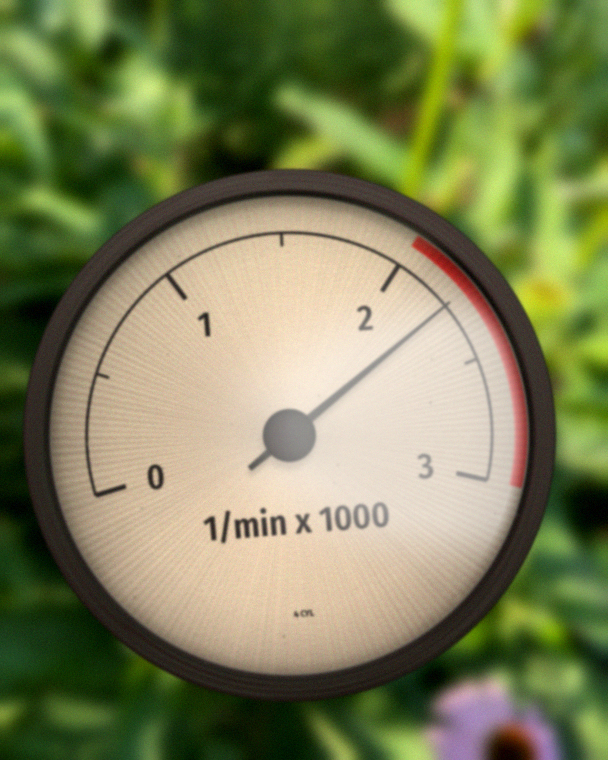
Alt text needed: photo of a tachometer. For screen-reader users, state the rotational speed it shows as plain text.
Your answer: 2250 rpm
